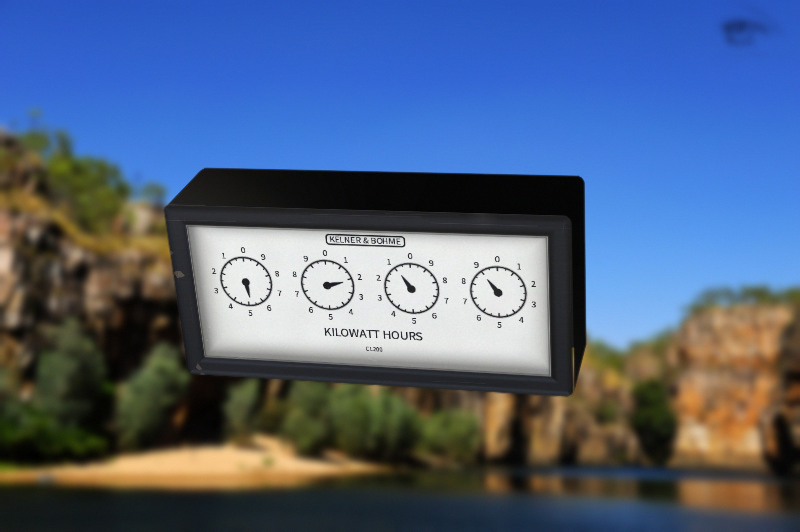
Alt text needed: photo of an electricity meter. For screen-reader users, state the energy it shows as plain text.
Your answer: 5209 kWh
